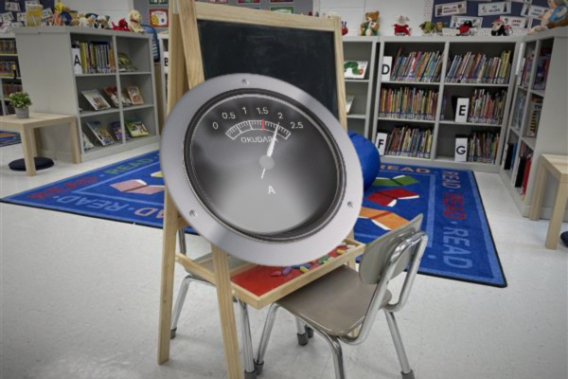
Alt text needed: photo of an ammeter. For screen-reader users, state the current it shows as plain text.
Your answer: 2 A
